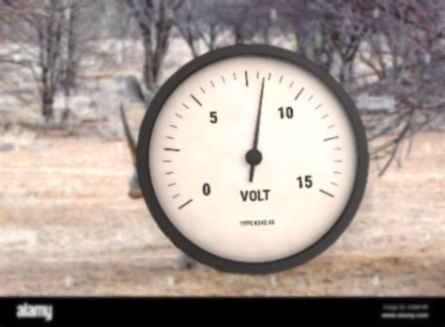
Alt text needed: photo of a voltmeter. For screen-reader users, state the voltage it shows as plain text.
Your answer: 8.25 V
